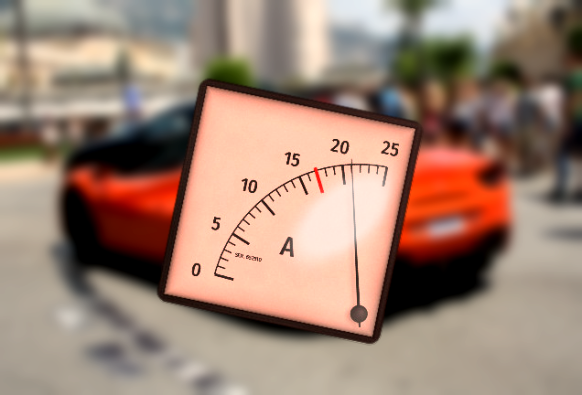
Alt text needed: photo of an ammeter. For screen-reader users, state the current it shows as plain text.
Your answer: 21 A
